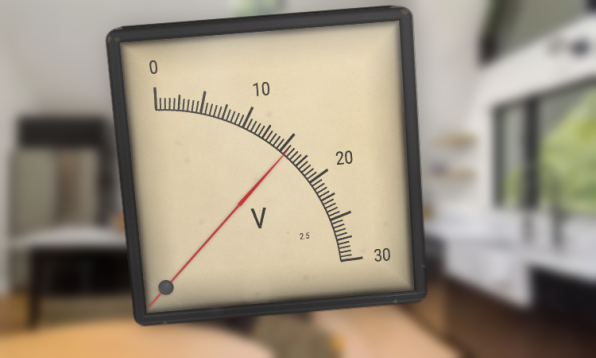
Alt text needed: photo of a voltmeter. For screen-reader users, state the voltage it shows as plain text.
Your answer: 15.5 V
